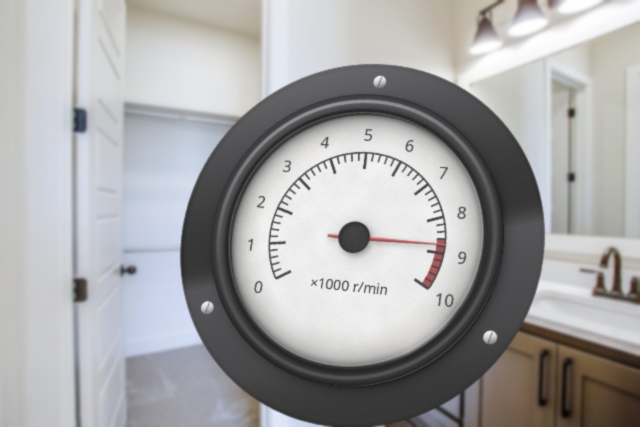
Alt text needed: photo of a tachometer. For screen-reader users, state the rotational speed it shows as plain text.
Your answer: 8800 rpm
